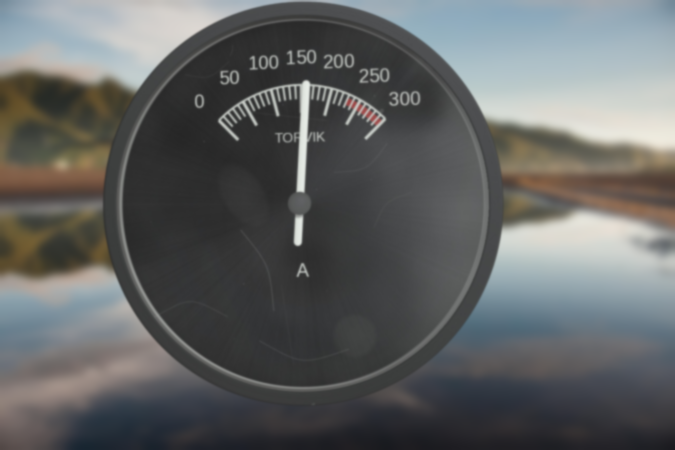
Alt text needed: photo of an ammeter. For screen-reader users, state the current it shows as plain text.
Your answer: 160 A
